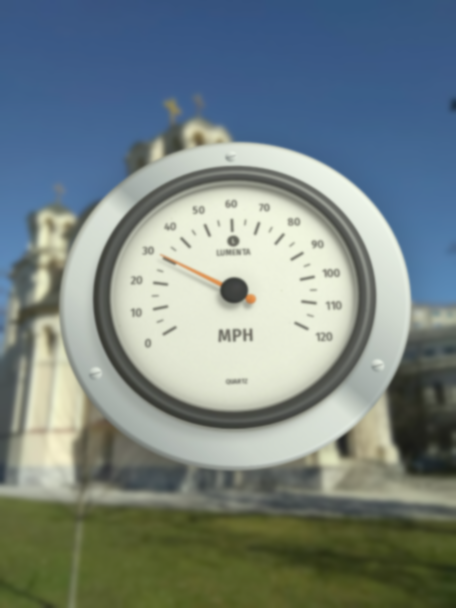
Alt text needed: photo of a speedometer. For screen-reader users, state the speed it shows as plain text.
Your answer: 30 mph
